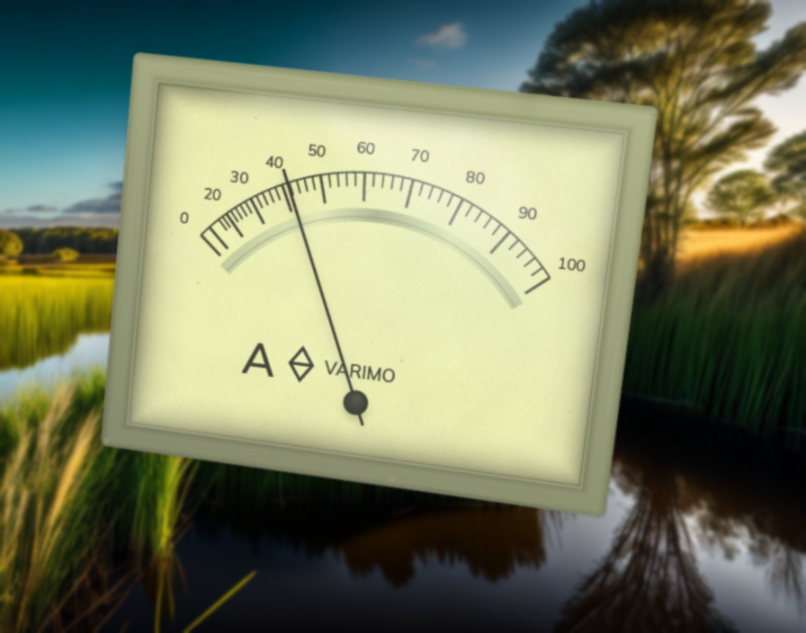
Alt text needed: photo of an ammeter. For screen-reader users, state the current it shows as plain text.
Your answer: 42 A
